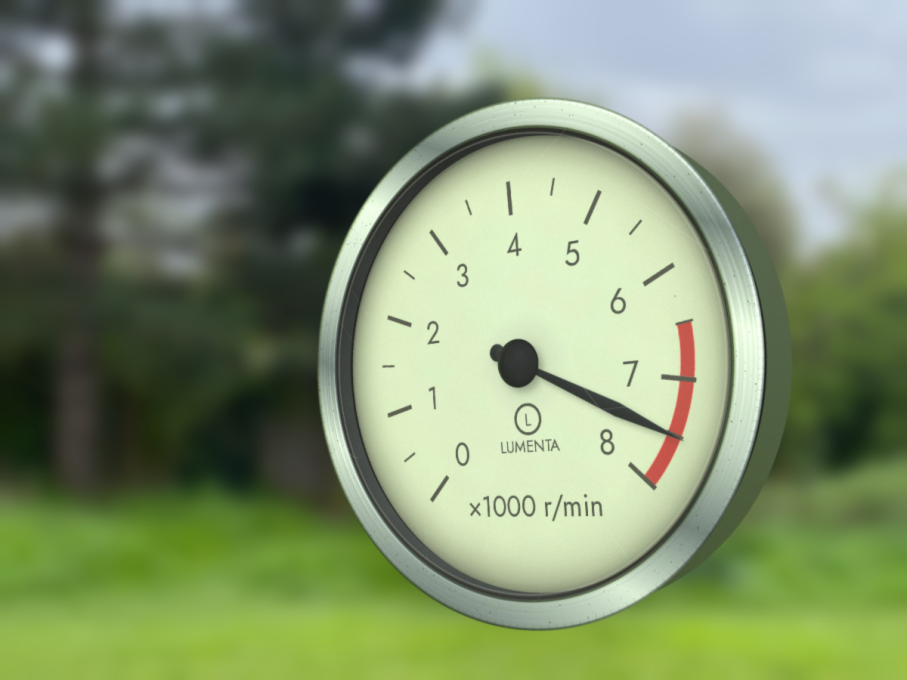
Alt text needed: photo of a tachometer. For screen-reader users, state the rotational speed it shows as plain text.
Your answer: 7500 rpm
